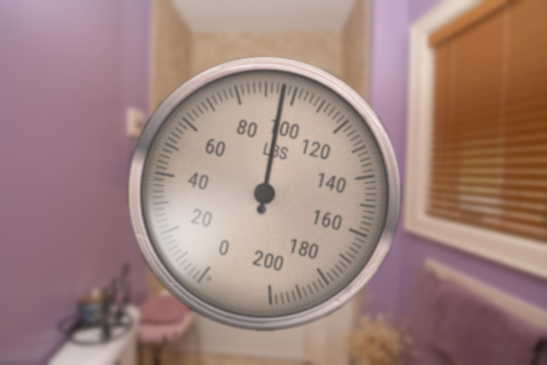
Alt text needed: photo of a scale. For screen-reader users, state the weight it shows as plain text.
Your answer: 96 lb
